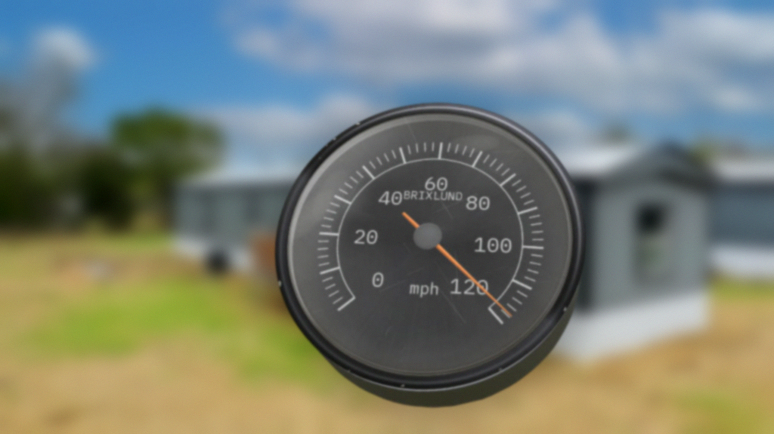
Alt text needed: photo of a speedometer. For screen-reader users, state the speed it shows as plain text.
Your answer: 118 mph
